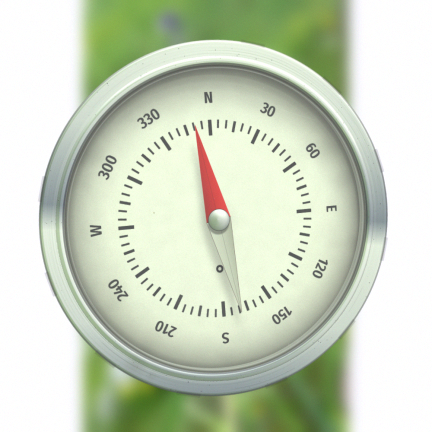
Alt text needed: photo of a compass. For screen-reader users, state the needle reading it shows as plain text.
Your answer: 350 °
